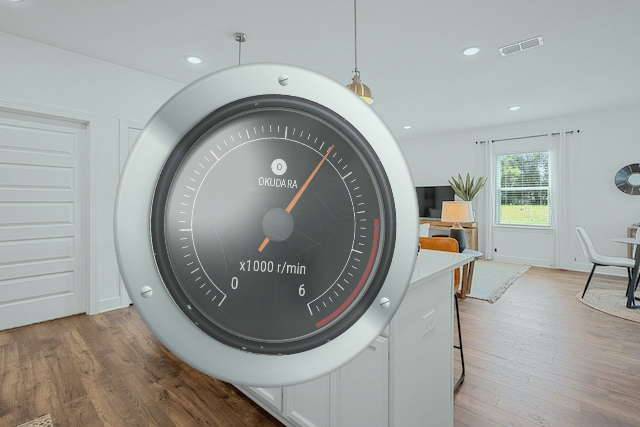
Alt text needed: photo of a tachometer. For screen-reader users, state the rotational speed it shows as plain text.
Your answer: 3600 rpm
